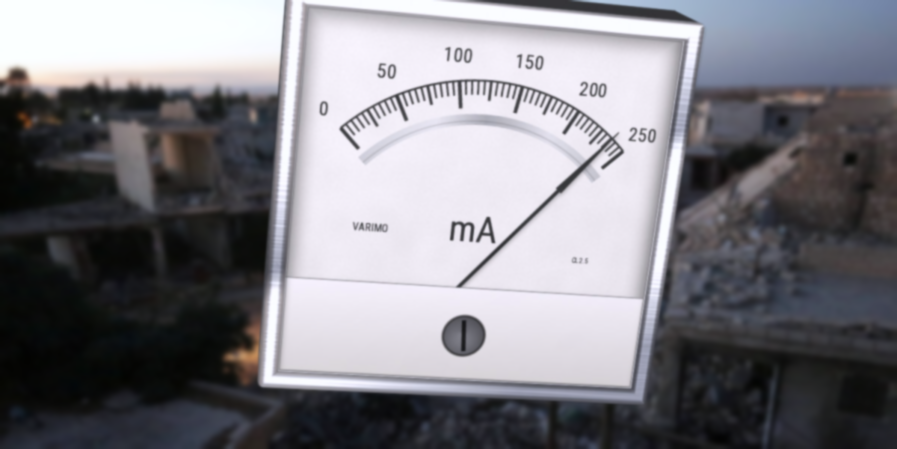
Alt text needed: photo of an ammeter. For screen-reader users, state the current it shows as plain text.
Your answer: 235 mA
